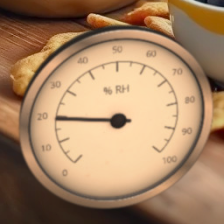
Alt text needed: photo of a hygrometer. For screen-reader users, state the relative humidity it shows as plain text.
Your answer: 20 %
